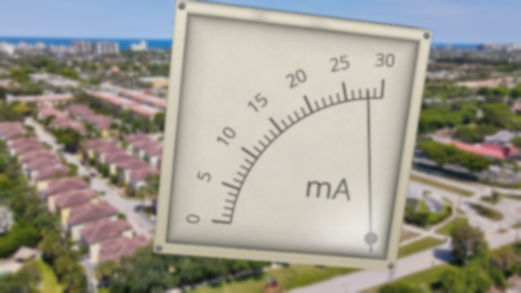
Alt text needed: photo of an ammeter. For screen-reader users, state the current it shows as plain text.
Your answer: 28 mA
